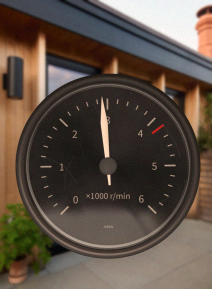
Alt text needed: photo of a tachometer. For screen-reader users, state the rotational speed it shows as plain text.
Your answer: 2900 rpm
